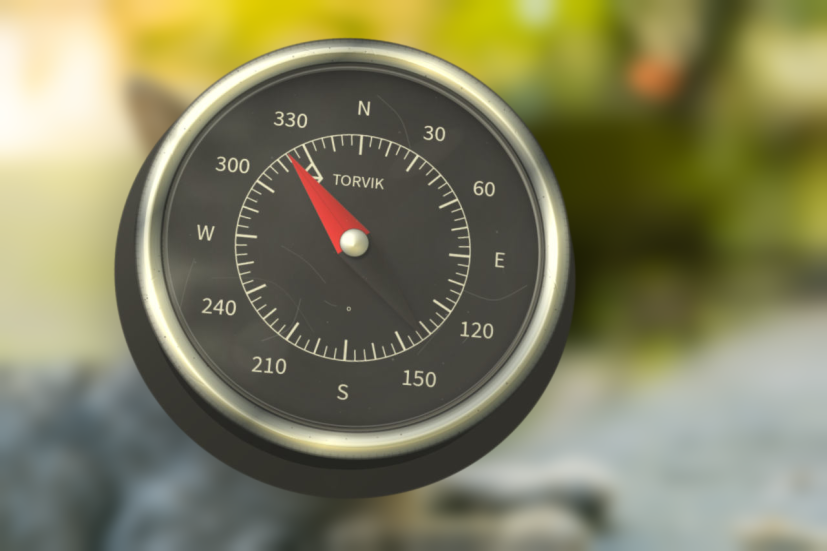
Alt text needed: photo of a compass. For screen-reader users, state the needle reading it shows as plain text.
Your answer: 320 °
